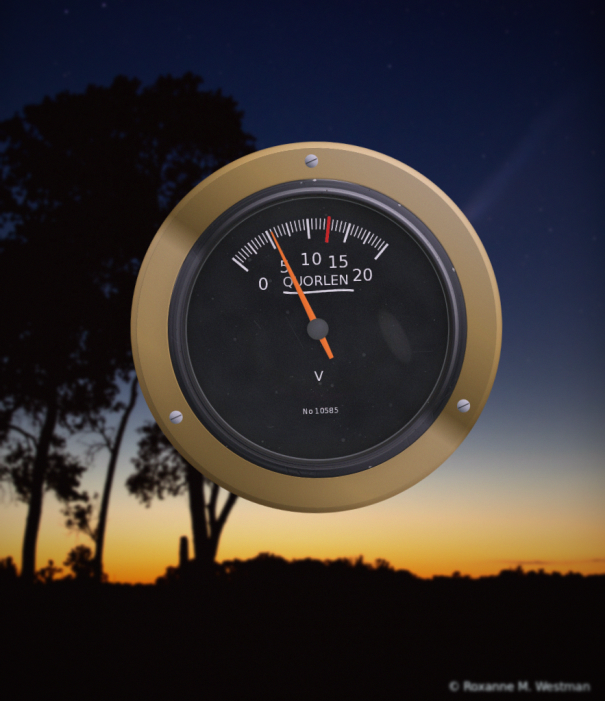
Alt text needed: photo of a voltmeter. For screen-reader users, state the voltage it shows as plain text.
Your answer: 5.5 V
